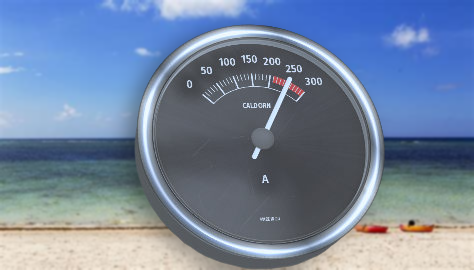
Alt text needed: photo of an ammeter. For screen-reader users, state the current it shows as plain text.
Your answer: 250 A
